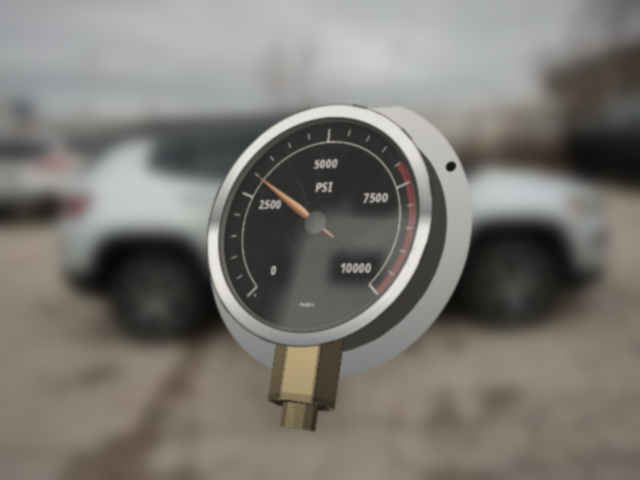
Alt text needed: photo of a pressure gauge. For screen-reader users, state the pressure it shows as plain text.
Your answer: 3000 psi
